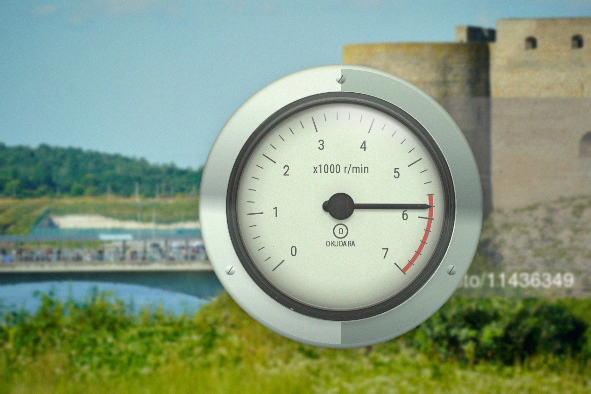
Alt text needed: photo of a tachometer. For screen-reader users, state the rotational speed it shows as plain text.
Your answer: 5800 rpm
